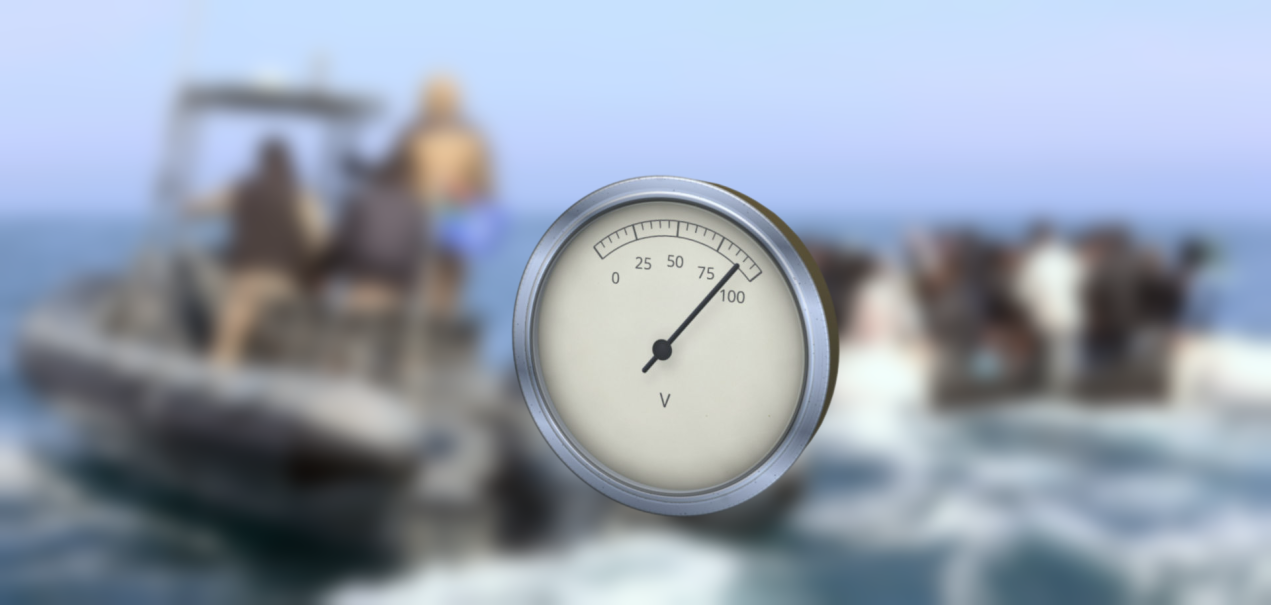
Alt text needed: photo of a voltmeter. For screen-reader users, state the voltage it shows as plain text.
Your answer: 90 V
